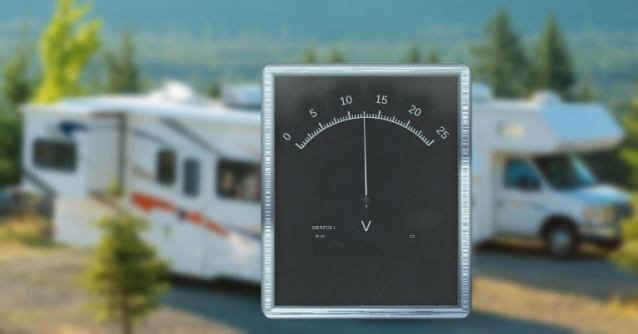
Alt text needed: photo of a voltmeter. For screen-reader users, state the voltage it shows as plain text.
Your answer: 12.5 V
